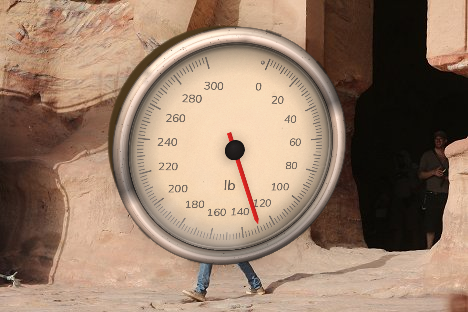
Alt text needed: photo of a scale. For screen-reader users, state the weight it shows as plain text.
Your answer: 130 lb
